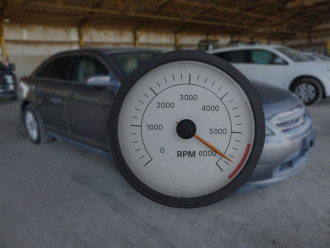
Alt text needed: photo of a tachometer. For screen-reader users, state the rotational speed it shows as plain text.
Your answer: 5700 rpm
